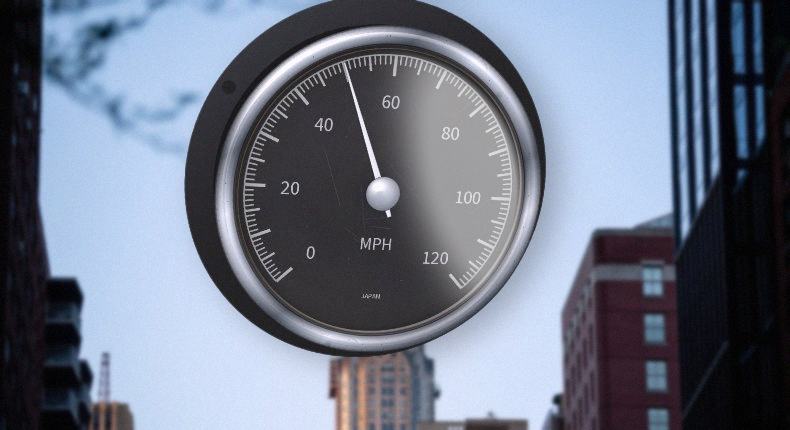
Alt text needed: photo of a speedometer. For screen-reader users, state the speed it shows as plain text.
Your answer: 50 mph
